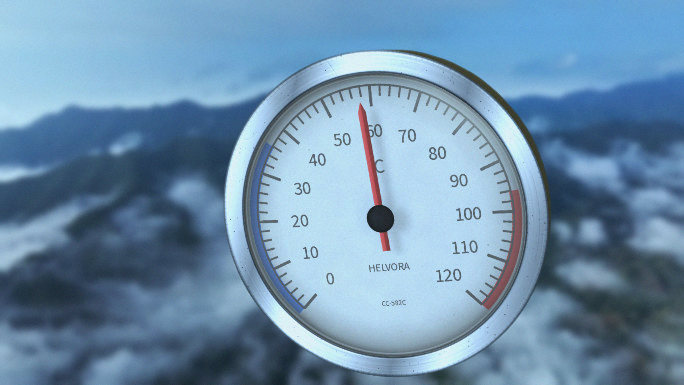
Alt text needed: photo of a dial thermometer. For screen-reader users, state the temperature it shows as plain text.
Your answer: 58 °C
